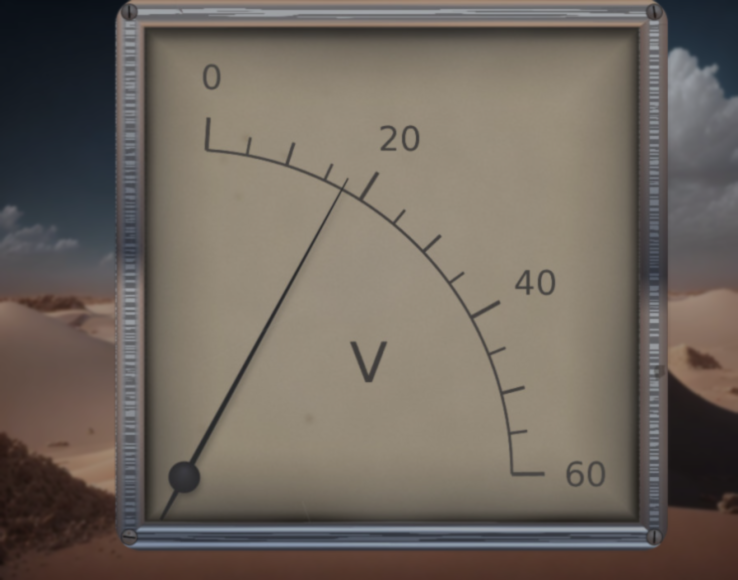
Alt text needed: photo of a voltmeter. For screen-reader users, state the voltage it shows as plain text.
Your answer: 17.5 V
